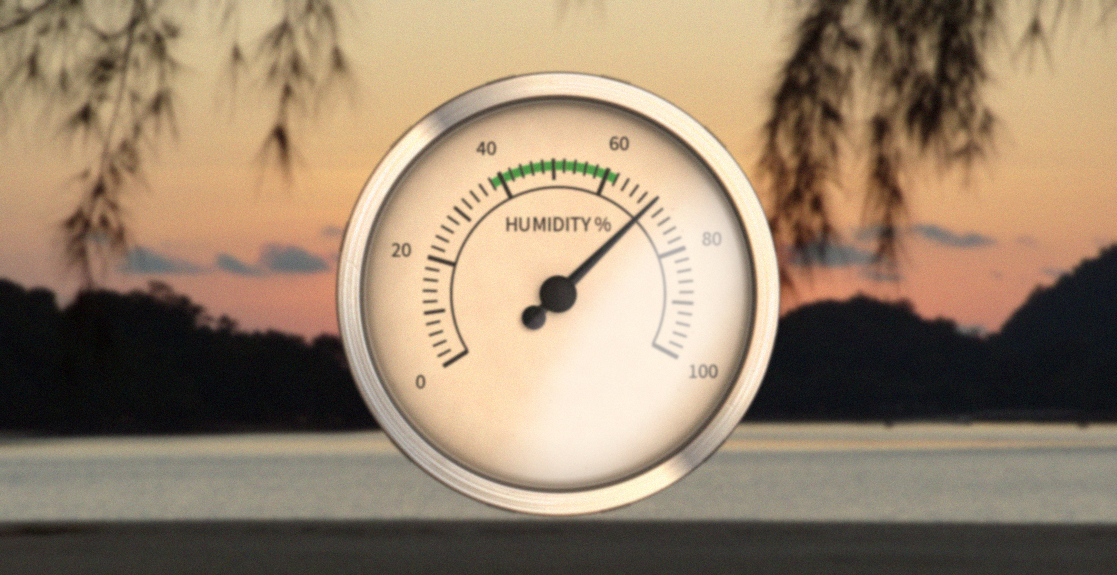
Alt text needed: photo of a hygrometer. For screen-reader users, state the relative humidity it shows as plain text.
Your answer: 70 %
